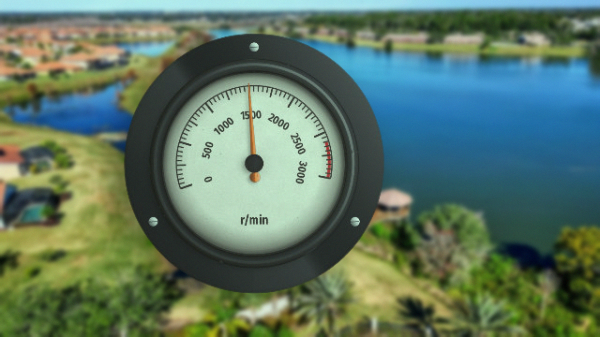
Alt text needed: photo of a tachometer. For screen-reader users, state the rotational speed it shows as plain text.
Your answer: 1500 rpm
